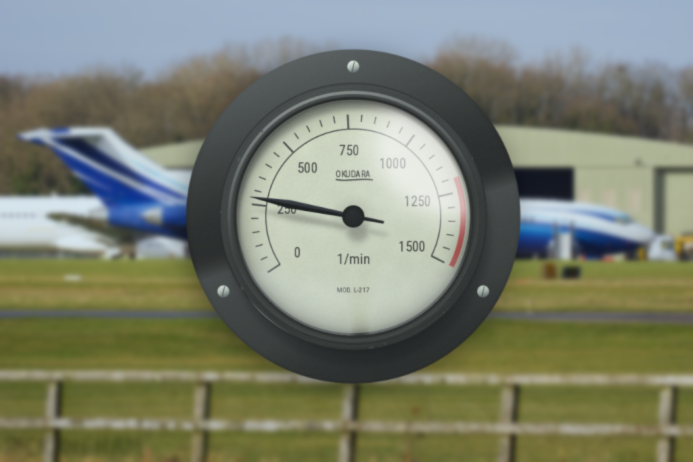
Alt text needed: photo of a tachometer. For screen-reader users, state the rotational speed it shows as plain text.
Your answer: 275 rpm
